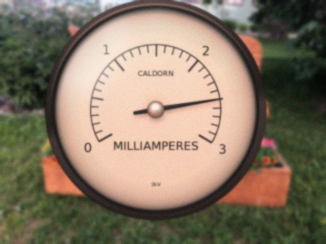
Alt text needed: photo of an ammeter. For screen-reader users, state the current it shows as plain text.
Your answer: 2.5 mA
